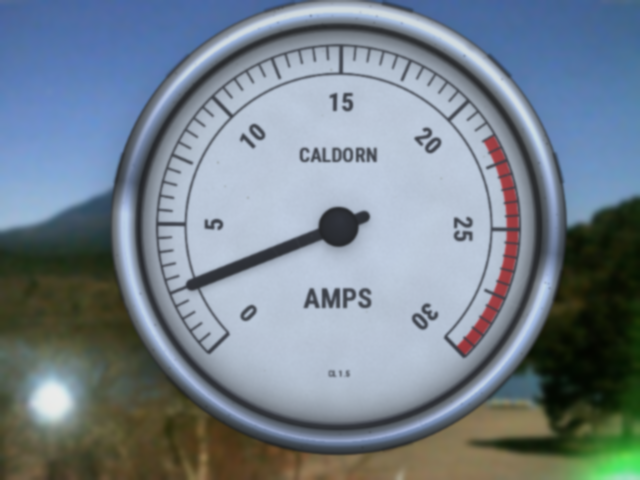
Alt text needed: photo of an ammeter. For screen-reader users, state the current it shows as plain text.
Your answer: 2.5 A
